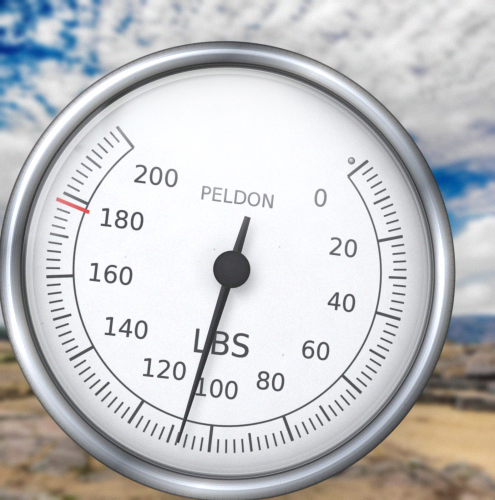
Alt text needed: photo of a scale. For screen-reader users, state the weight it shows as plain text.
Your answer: 108 lb
